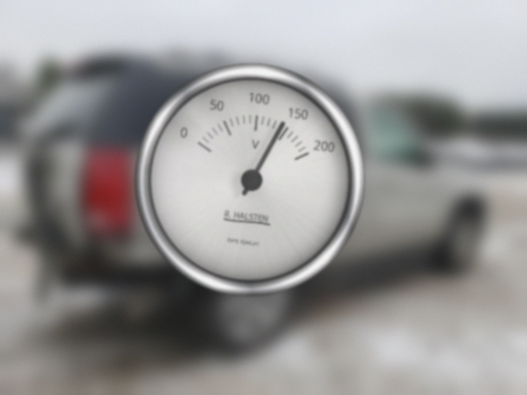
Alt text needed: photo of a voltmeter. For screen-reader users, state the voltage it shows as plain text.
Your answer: 140 V
